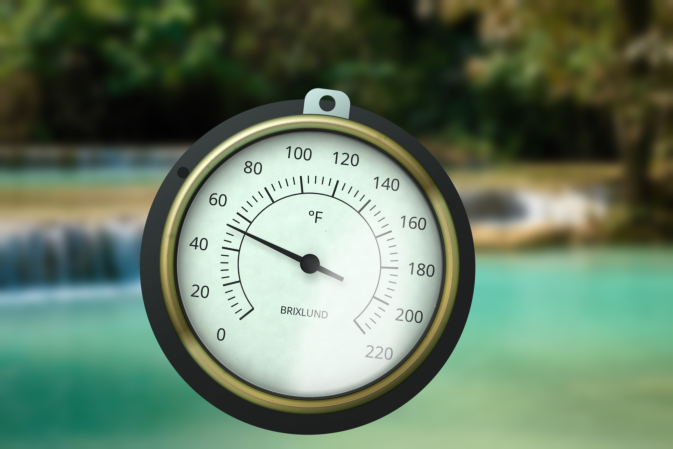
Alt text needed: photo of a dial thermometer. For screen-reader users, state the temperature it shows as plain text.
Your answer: 52 °F
